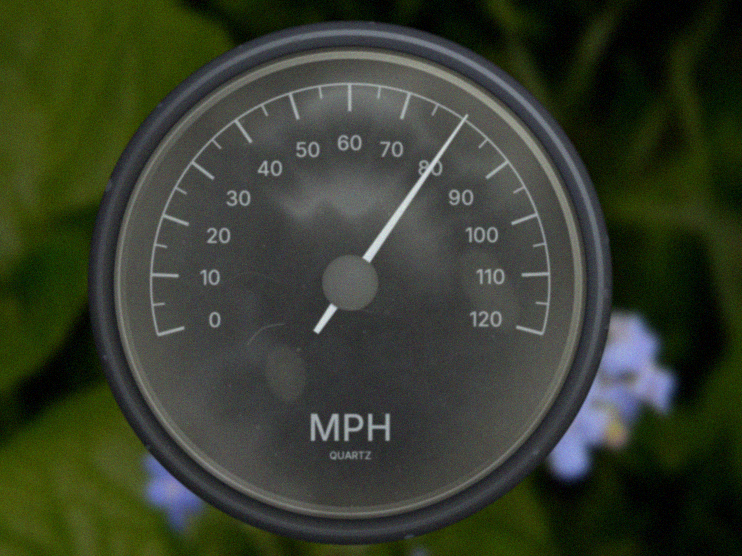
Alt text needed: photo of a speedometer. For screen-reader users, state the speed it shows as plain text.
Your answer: 80 mph
